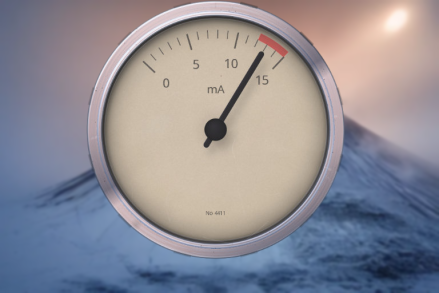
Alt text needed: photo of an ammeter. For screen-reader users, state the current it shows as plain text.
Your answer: 13 mA
